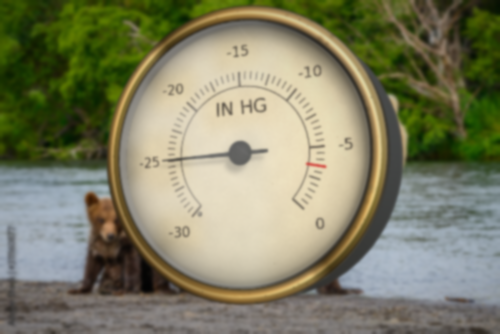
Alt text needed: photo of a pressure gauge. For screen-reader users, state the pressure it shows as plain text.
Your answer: -25 inHg
